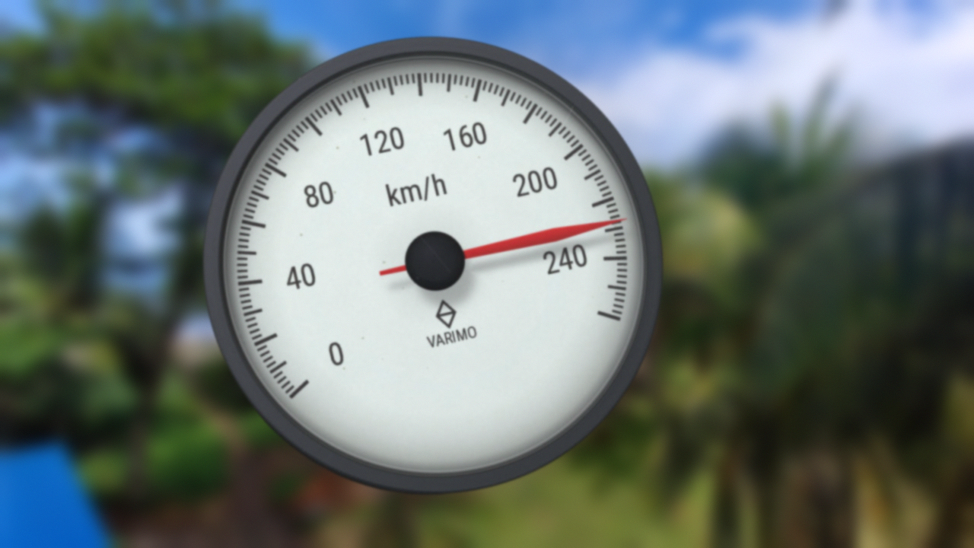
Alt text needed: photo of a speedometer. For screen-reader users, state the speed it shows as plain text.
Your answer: 228 km/h
